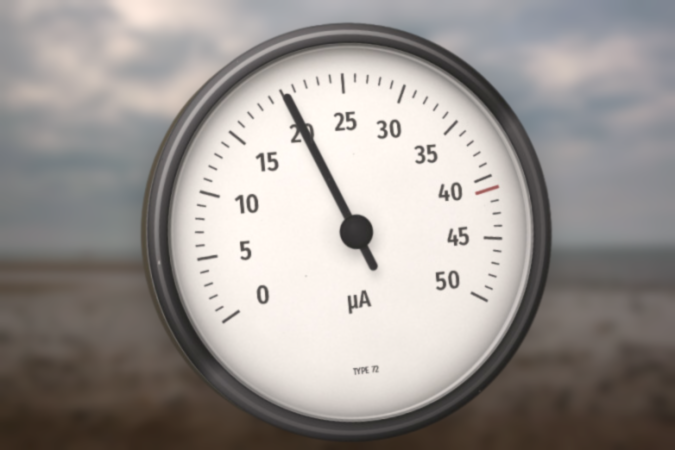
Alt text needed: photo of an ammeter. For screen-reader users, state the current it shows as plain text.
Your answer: 20 µA
